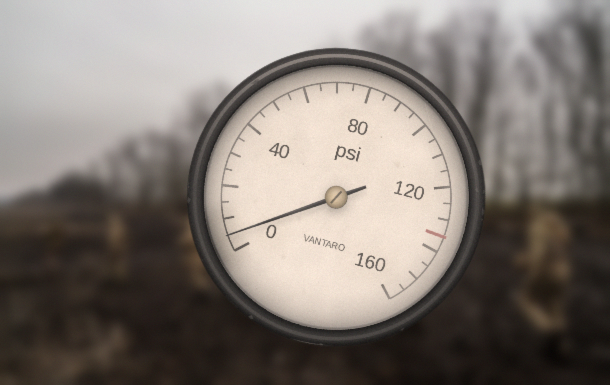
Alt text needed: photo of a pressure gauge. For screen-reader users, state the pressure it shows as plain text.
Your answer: 5 psi
